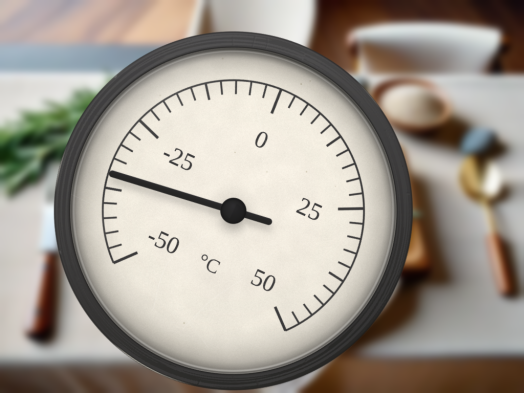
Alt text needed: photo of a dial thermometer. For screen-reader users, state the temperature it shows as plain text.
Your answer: -35 °C
